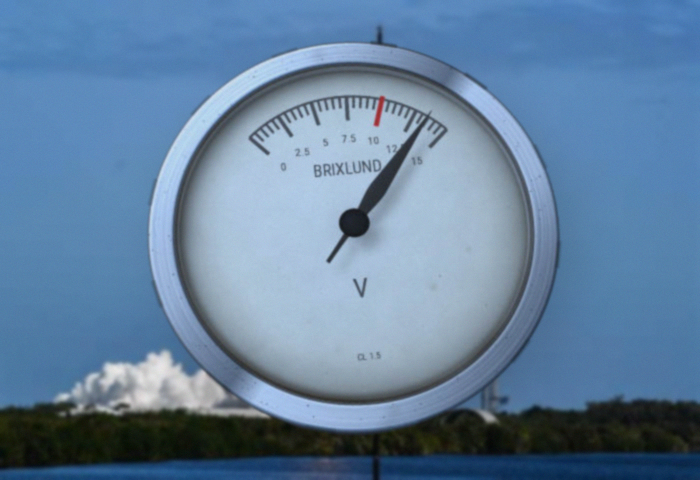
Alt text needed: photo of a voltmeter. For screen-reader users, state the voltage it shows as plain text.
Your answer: 13.5 V
